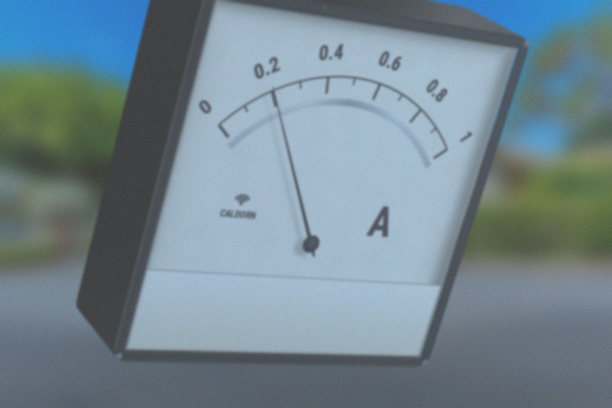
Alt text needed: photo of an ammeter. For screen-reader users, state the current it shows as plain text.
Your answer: 0.2 A
